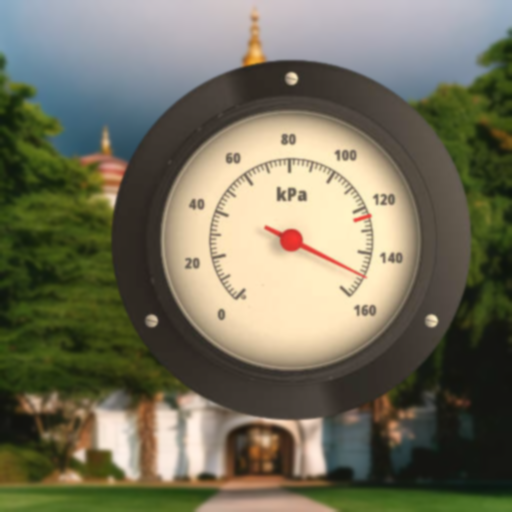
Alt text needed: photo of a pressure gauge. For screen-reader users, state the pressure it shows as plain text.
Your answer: 150 kPa
